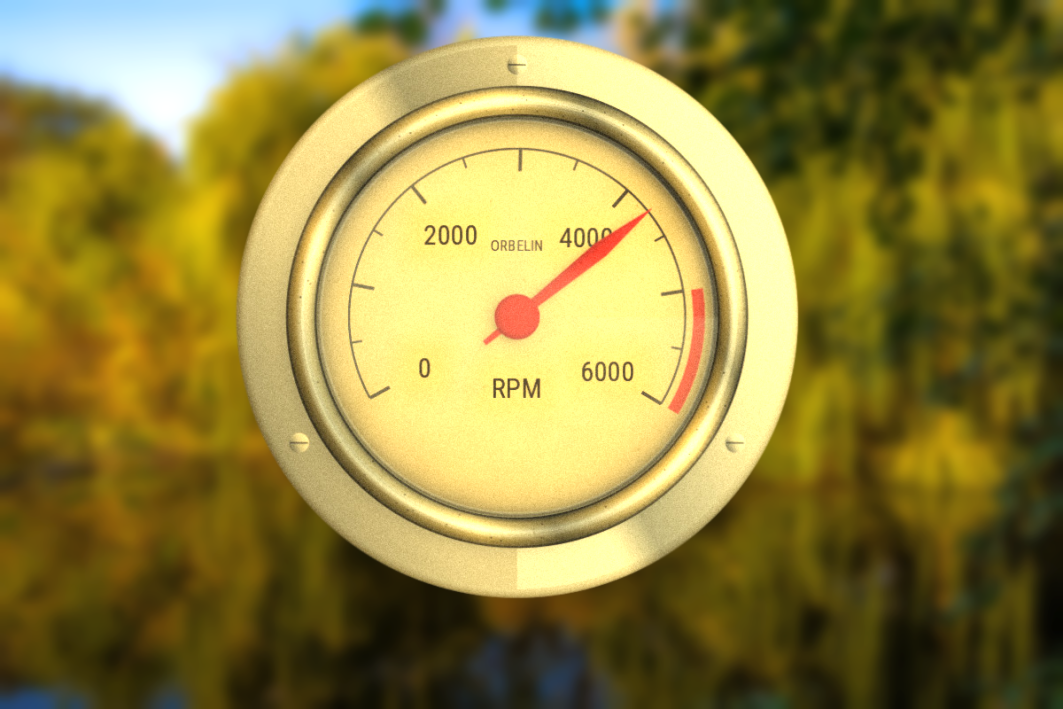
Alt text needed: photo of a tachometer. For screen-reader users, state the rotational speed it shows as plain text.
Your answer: 4250 rpm
